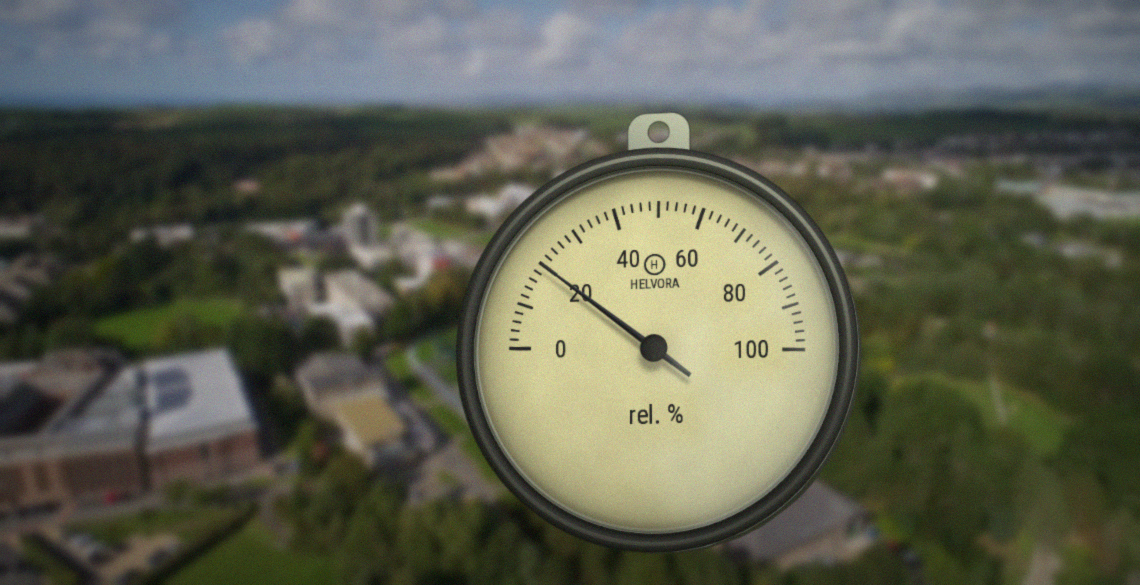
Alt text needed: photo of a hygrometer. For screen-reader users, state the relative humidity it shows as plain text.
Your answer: 20 %
